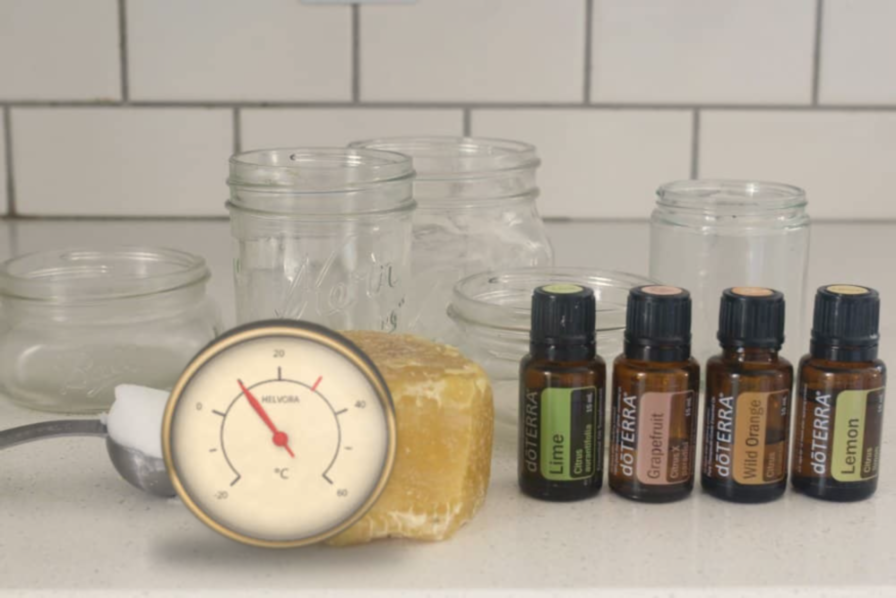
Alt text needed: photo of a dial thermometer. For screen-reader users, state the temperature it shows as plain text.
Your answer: 10 °C
